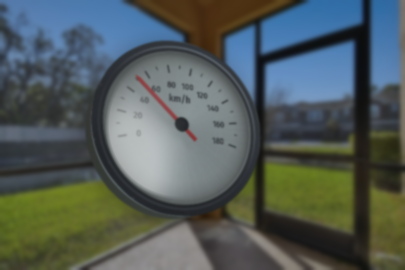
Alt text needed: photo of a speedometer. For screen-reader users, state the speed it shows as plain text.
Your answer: 50 km/h
